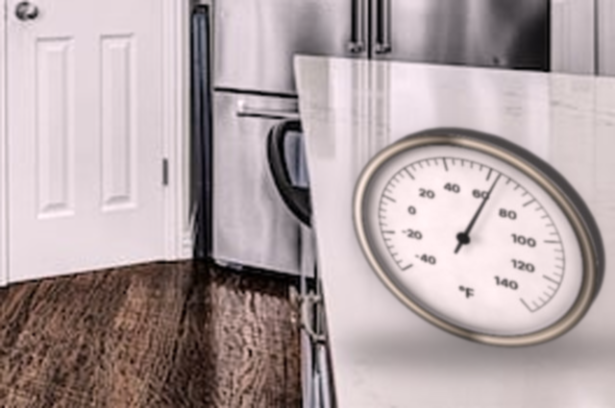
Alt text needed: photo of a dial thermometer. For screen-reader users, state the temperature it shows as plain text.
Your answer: 64 °F
